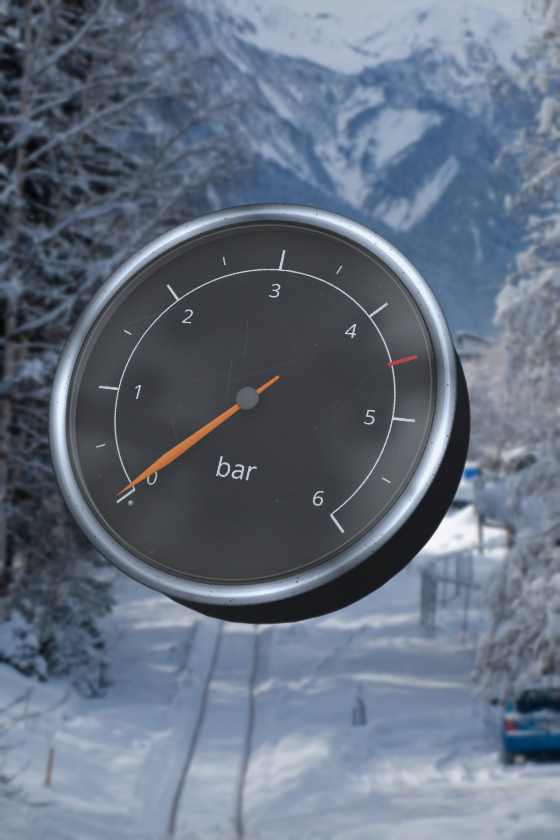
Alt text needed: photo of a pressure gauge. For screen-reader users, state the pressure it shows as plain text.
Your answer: 0 bar
